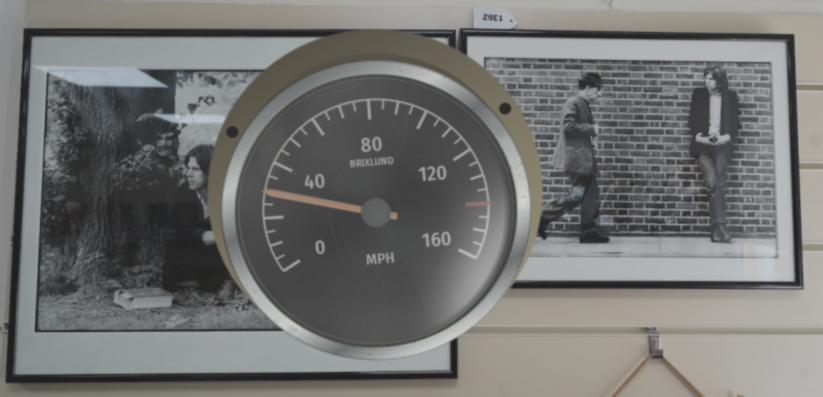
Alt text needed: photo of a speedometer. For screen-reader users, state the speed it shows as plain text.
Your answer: 30 mph
